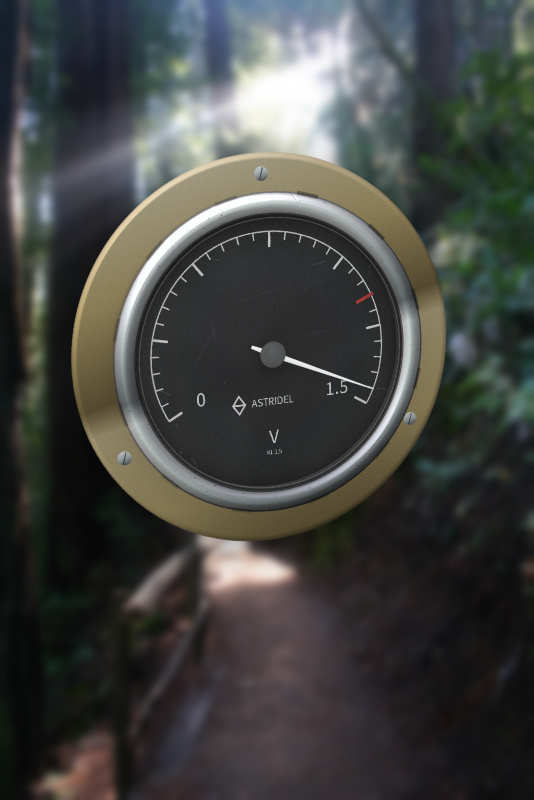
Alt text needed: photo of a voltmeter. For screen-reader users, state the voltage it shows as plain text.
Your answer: 1.45 V
